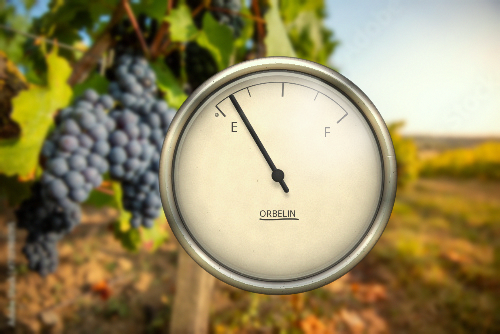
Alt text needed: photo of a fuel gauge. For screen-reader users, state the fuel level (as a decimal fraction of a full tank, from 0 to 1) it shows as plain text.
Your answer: 0.125
